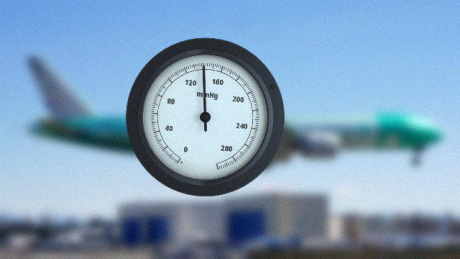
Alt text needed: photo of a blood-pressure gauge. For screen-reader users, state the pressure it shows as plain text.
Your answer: 140 mmHg
